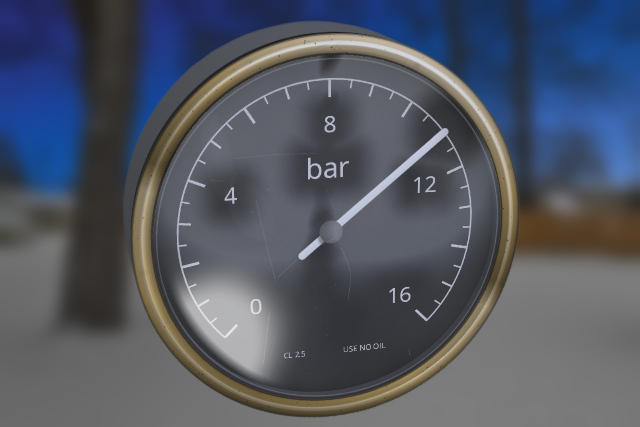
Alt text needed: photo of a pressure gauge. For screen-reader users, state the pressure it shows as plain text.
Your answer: 11 bar
